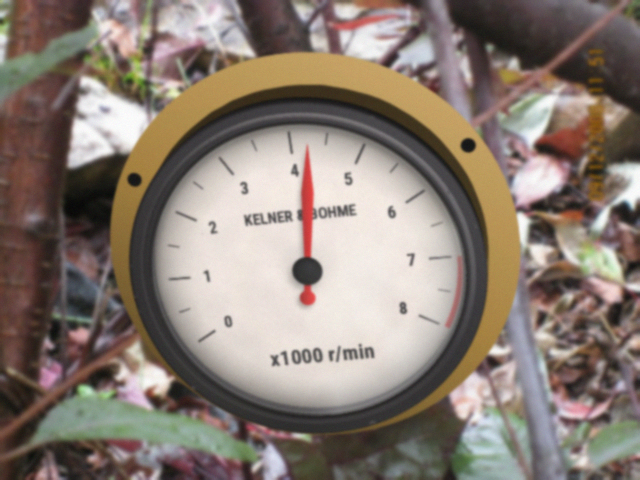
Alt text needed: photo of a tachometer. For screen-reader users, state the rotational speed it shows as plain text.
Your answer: 4250 rpm
